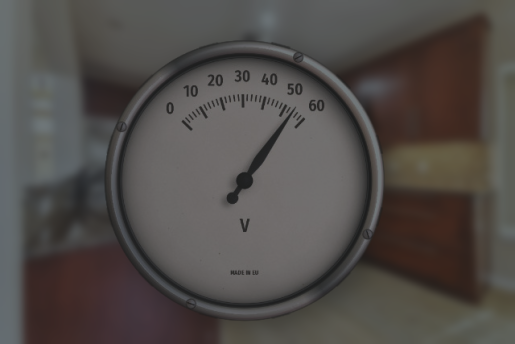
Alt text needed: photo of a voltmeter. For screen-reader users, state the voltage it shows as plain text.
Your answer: 54 V
